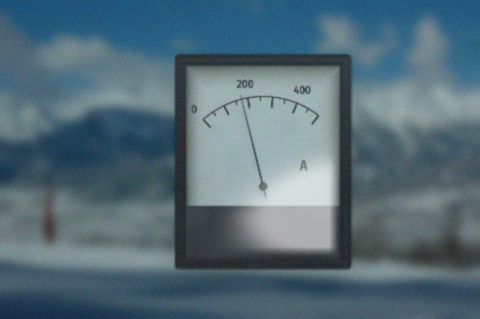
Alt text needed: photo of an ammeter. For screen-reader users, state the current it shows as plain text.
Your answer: 175 A
